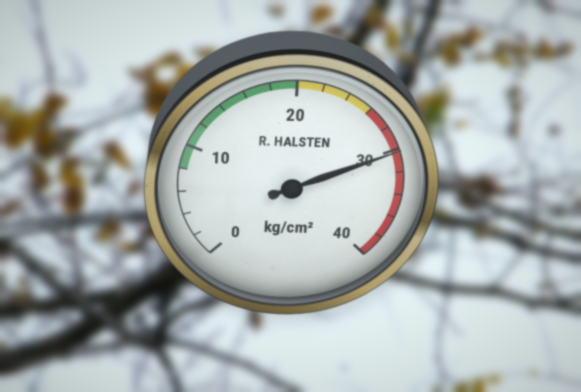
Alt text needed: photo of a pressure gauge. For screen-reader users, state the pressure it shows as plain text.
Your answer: 30 kg/cm²
